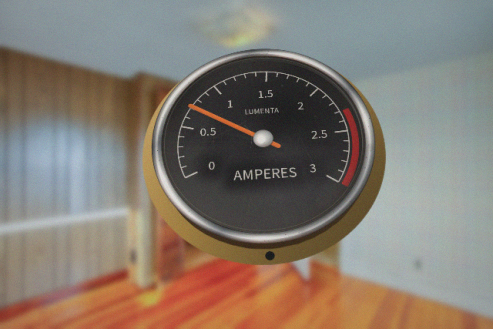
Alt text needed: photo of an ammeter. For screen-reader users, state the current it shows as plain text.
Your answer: 0.7 A
